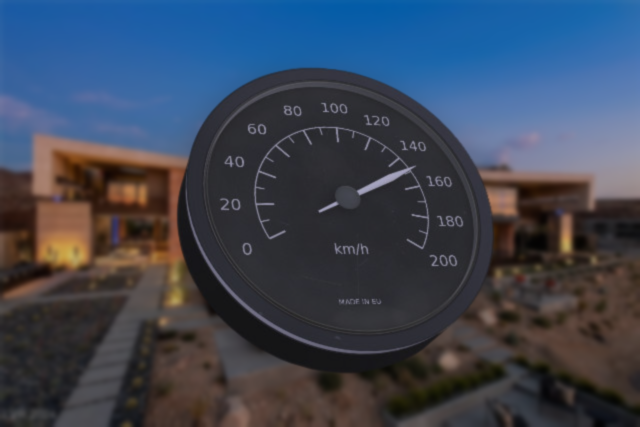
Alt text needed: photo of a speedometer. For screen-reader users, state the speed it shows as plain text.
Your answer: 150 km/h
